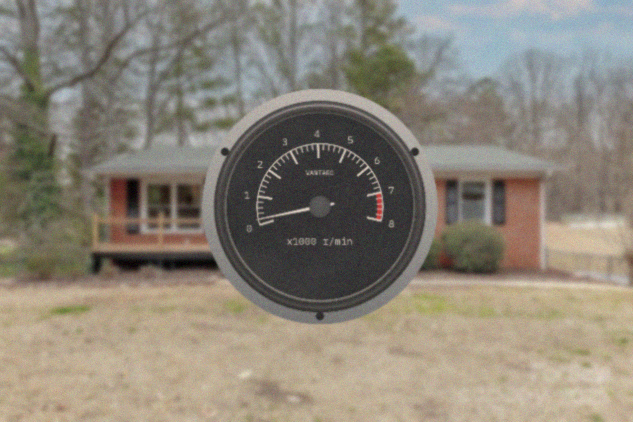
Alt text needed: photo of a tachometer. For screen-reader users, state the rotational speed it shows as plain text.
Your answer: 200 rpm
